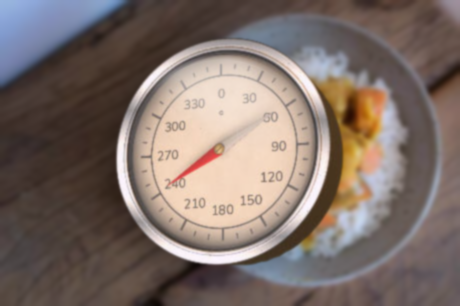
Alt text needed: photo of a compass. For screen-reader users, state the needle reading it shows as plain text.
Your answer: 240 °
